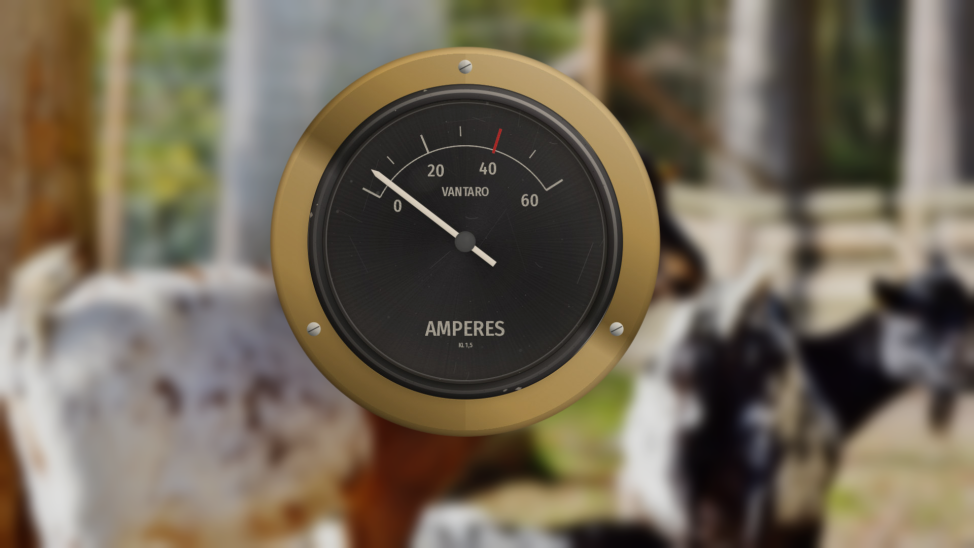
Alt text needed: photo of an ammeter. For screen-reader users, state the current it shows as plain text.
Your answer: 5 A
